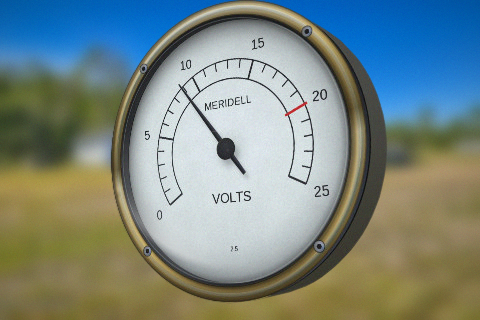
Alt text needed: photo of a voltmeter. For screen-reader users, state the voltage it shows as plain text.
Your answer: 9 V
